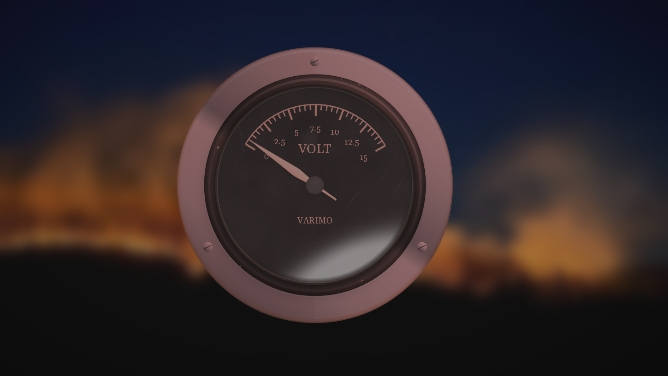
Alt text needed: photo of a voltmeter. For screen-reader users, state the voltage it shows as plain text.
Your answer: 0.5 V
